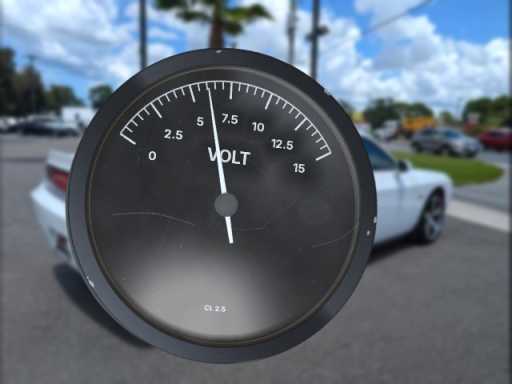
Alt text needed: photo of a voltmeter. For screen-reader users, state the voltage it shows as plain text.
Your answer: 6 V
